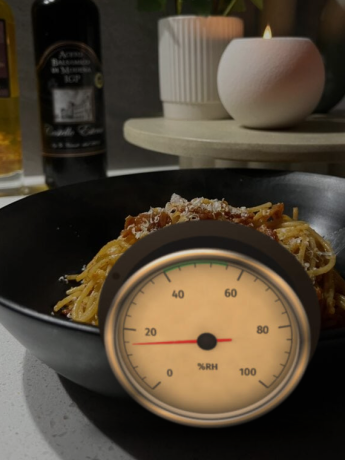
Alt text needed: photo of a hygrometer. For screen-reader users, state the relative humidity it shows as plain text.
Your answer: 16 %
